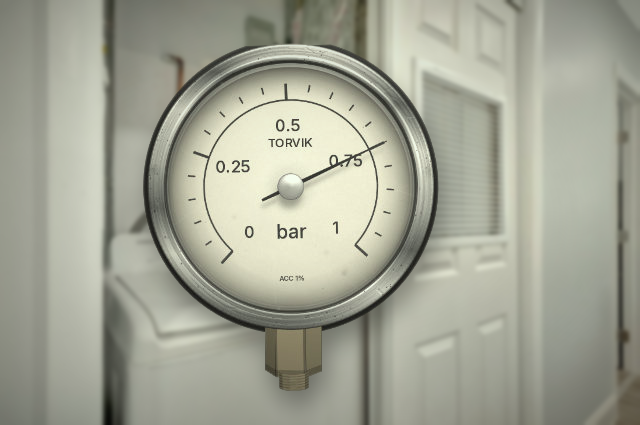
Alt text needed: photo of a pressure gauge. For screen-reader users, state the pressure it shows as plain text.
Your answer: 0.75 bar
